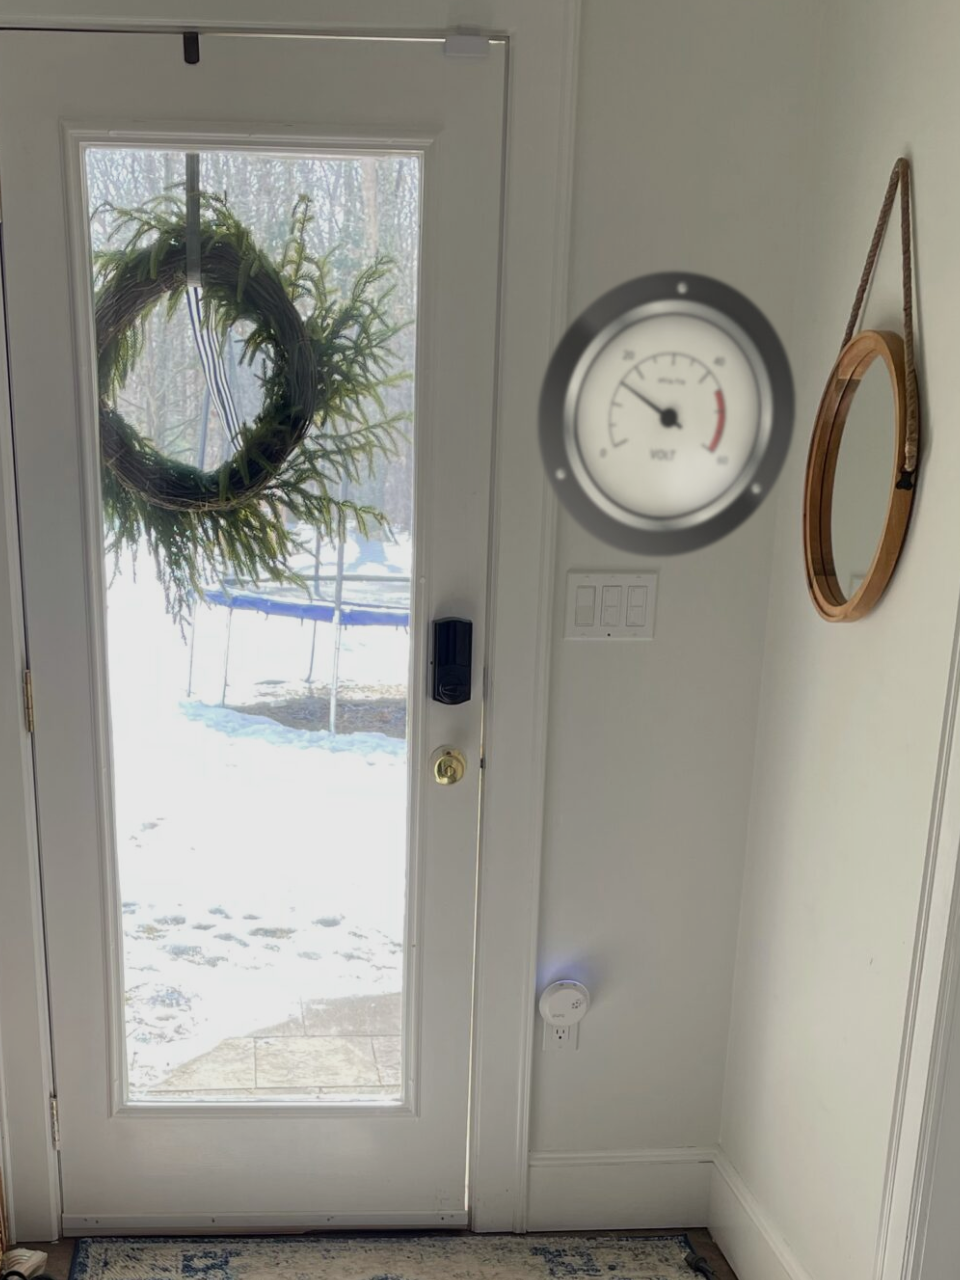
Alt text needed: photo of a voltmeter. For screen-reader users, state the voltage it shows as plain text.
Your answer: 15 V
